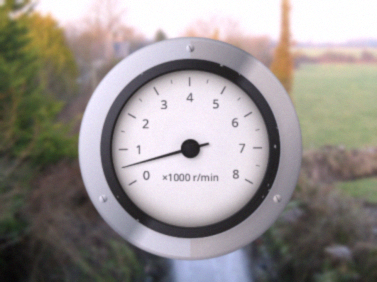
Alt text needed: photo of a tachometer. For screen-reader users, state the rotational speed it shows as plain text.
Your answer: 500 rpm
